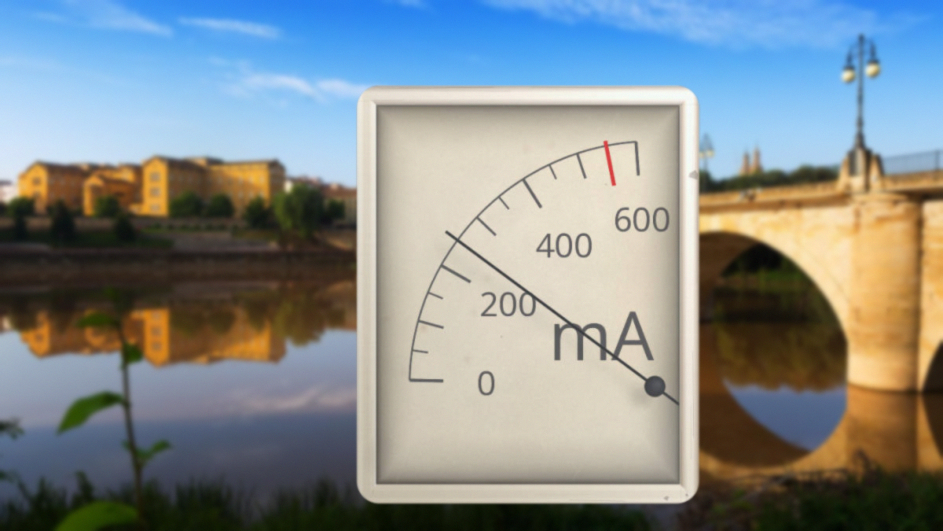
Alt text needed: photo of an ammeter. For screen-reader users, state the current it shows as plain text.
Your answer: 250 mA
